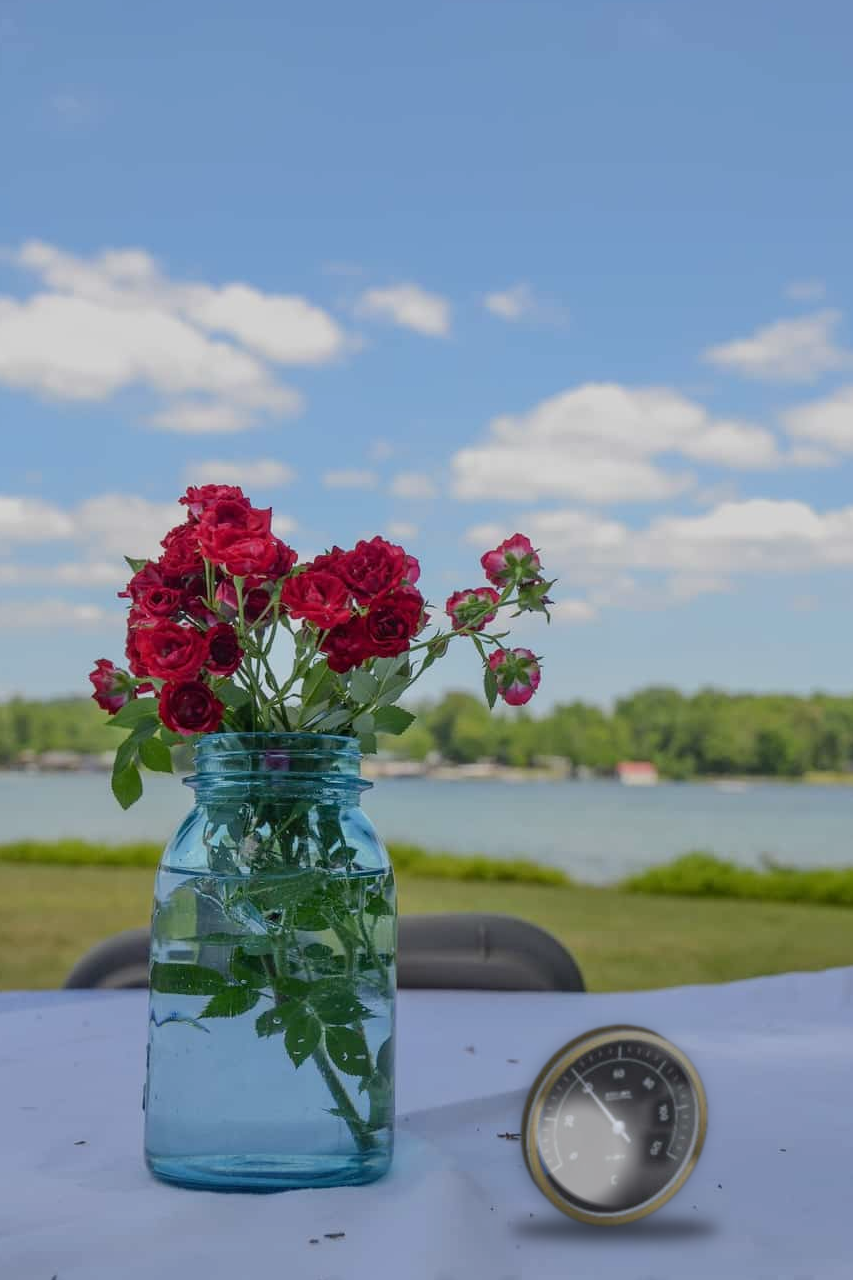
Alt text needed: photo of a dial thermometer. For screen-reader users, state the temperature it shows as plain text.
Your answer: 40 °C
